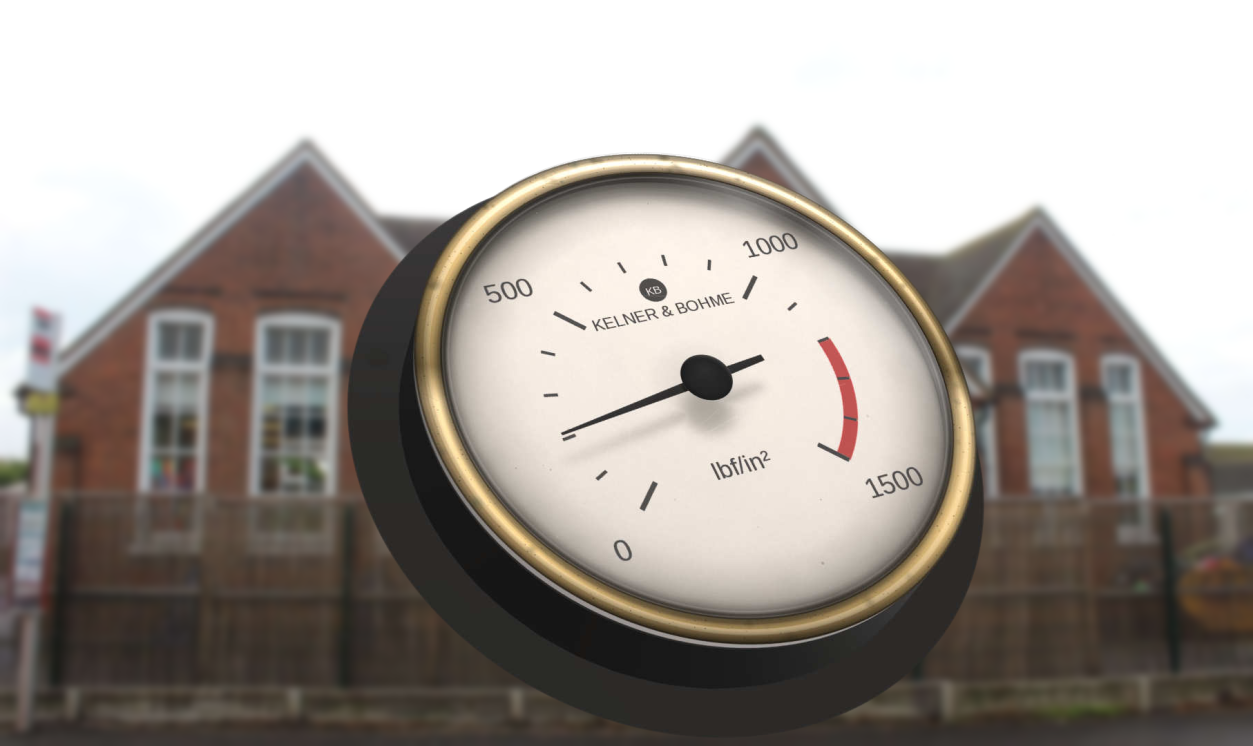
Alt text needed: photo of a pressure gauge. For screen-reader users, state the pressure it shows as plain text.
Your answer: 200 psi
